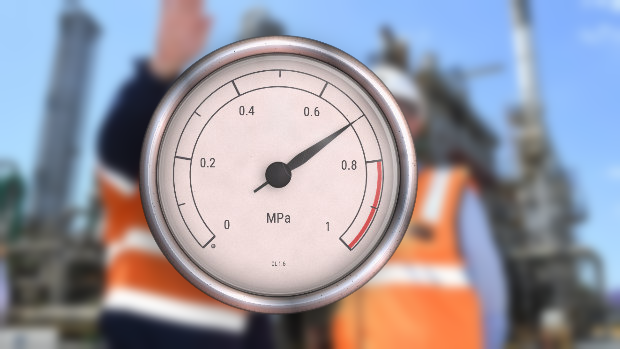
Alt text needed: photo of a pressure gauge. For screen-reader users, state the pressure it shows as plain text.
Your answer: 0.7 MPa
